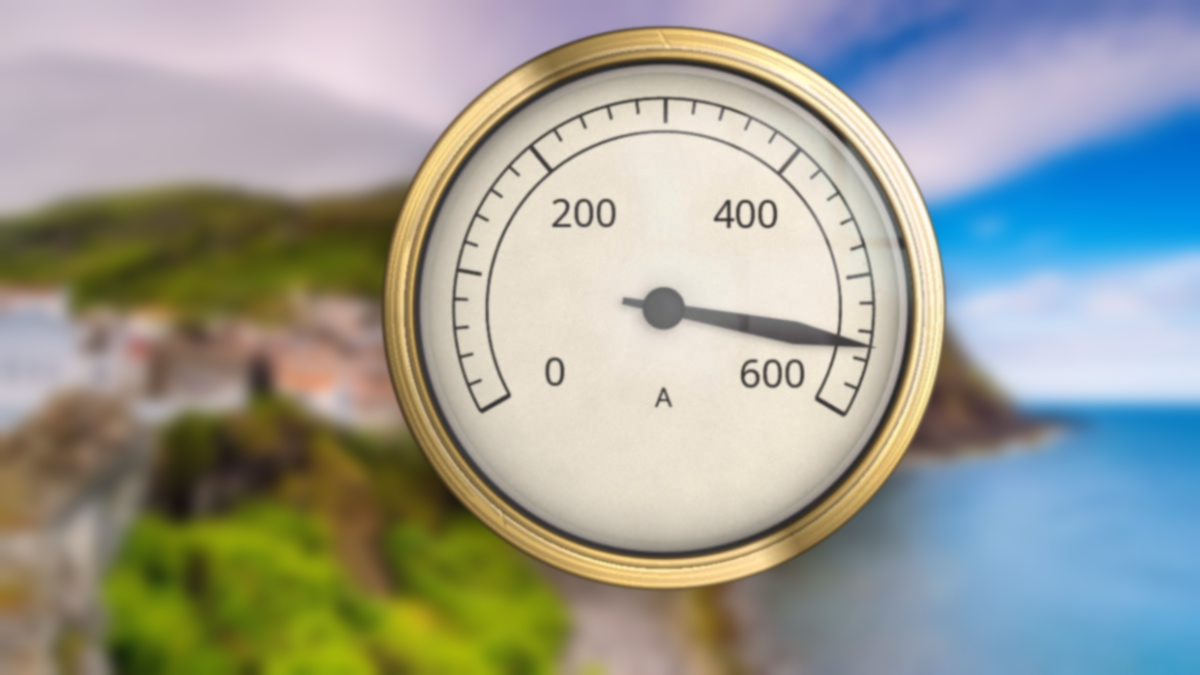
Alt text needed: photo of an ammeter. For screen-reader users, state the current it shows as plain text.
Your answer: 550 A
